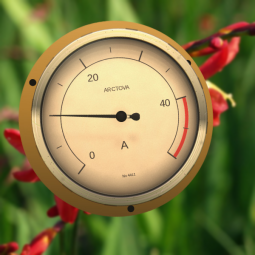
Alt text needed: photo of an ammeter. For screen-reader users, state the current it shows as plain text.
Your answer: 10 A
